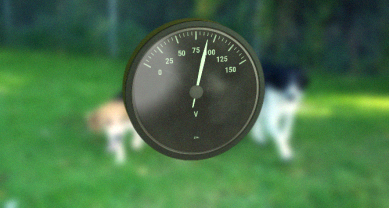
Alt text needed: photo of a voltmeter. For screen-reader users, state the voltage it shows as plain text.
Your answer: 90 V
